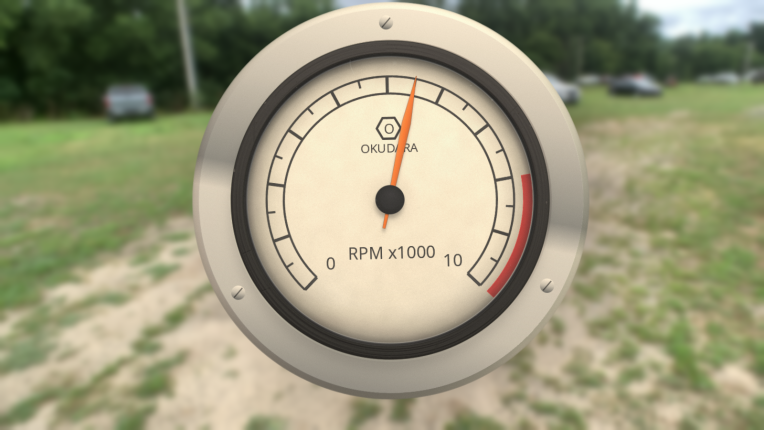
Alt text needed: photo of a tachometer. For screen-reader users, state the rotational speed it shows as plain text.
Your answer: 5500 rpm
